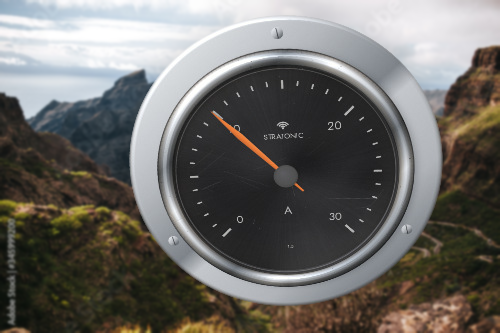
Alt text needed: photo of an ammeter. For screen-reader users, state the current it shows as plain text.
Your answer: 10 A
